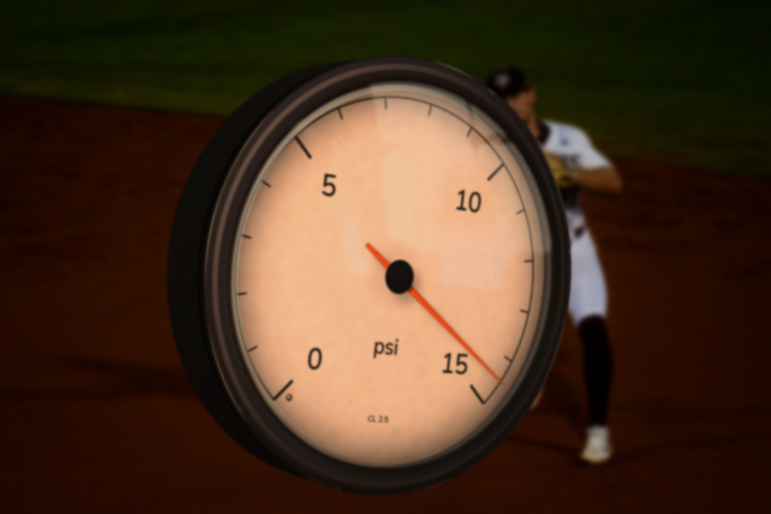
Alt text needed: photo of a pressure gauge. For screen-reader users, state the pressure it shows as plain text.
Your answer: 14.5 psi
